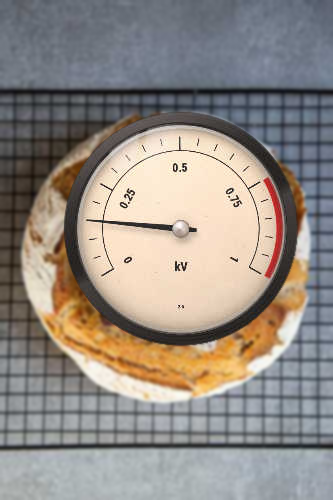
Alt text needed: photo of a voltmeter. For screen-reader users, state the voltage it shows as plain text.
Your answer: 0.15 kV
